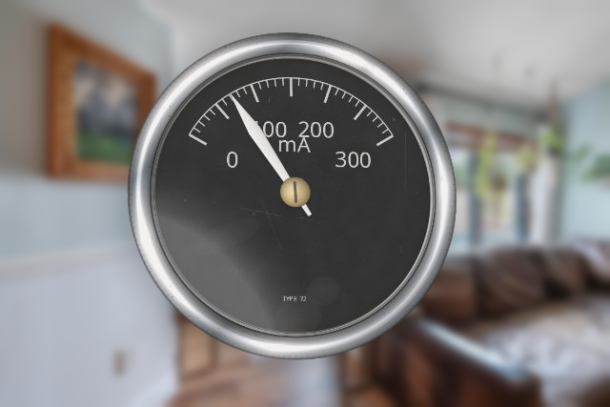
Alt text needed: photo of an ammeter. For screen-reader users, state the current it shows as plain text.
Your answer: 70 mA
